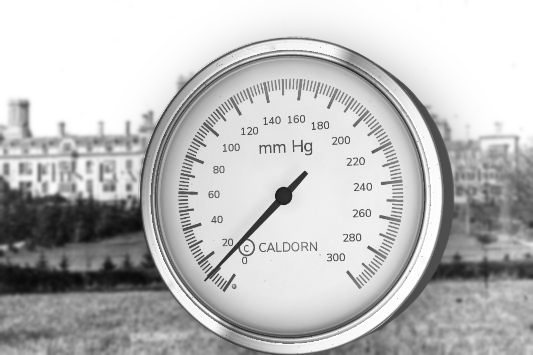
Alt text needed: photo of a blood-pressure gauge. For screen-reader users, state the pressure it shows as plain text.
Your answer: 10 mmHg
